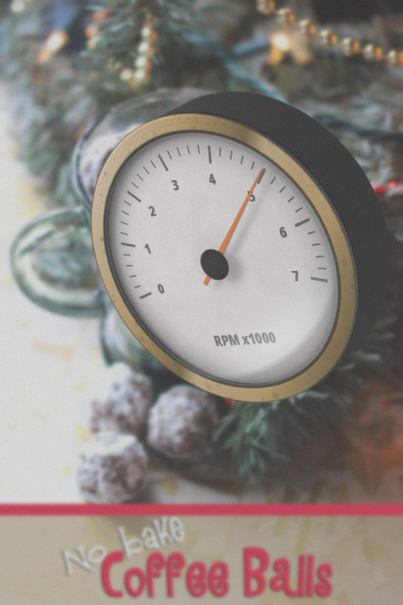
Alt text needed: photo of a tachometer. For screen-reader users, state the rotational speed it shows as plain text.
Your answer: 5000 rpm
